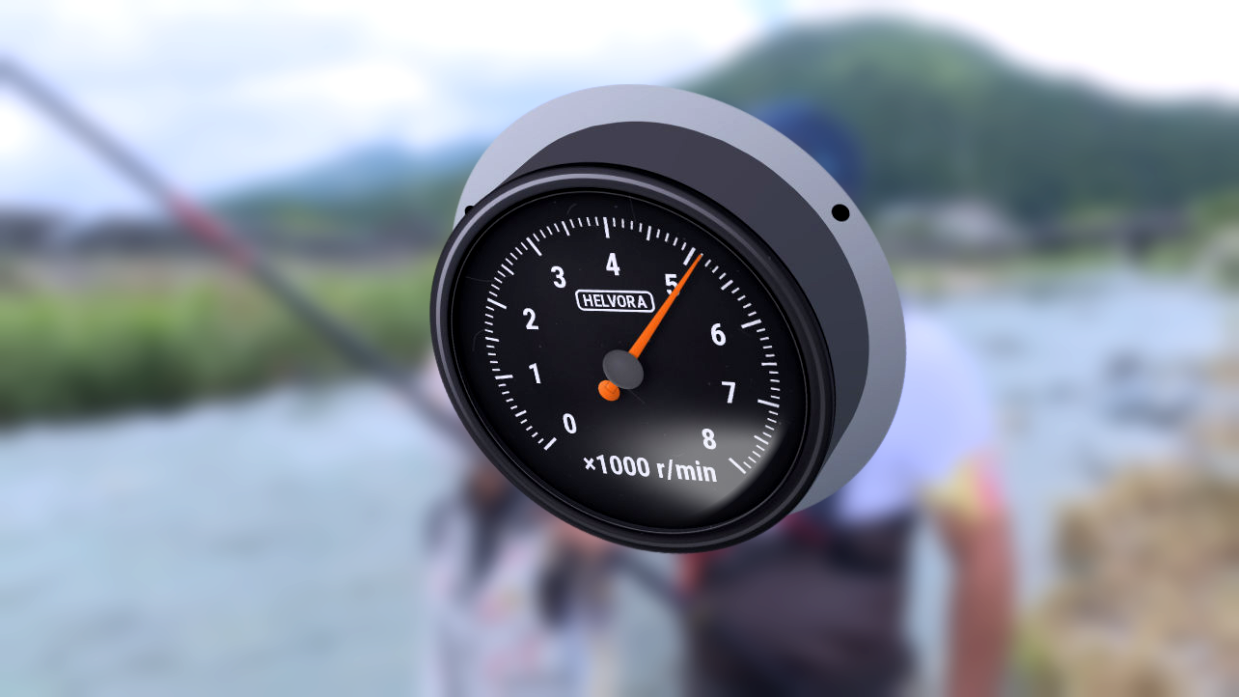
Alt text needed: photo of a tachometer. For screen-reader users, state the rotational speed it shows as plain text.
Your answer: 5100 rpm
